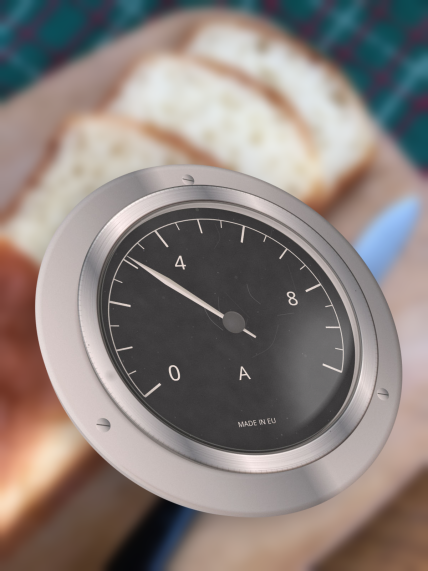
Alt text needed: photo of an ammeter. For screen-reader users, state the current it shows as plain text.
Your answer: 3 A
